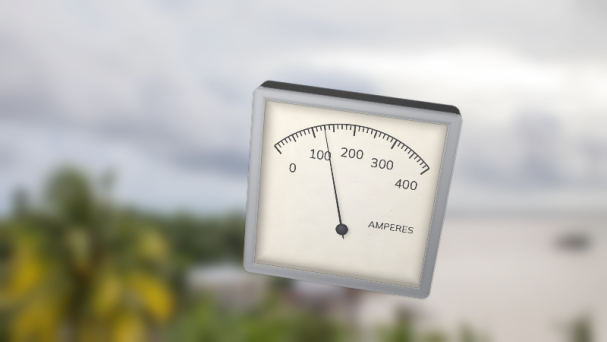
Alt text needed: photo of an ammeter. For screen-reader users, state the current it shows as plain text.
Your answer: 130 A
